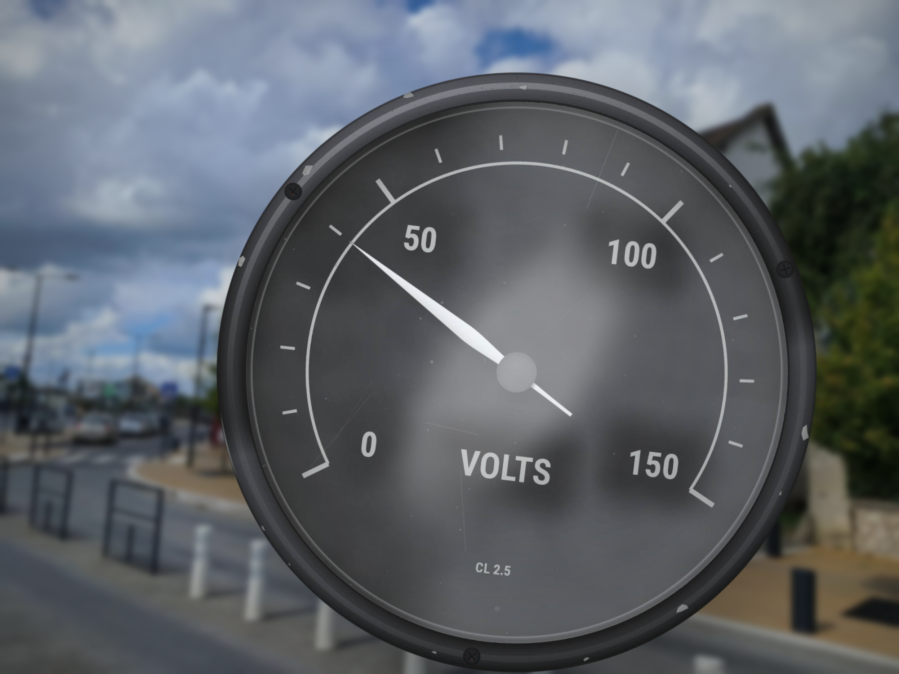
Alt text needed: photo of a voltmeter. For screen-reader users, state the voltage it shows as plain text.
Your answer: 40 V
